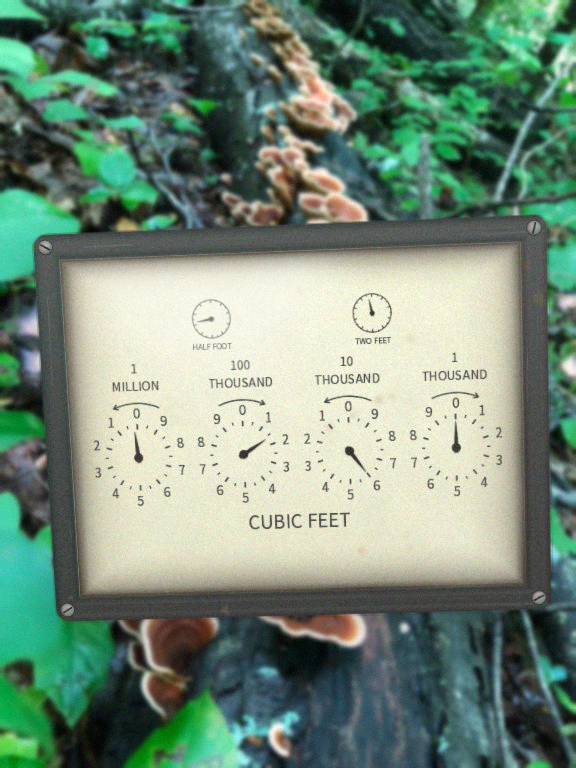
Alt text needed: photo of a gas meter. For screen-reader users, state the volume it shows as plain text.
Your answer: 16000 ft³
